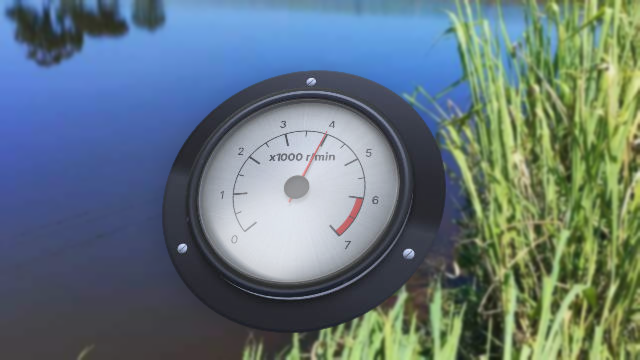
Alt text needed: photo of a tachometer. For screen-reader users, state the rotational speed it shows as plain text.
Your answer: 4000 rpm
